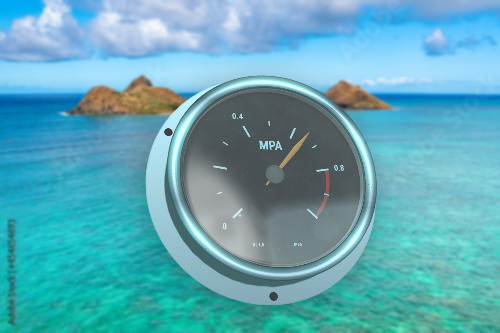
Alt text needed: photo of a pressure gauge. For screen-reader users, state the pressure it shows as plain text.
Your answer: 0.65 MPa
